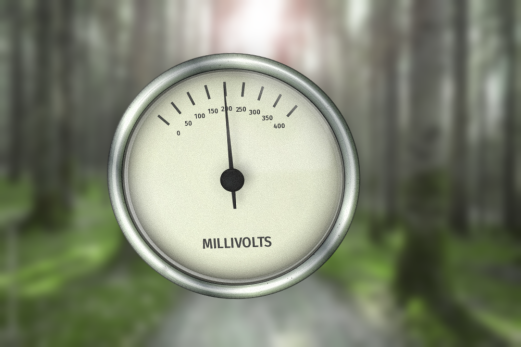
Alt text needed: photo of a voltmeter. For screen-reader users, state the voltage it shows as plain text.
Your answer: 200 mV
